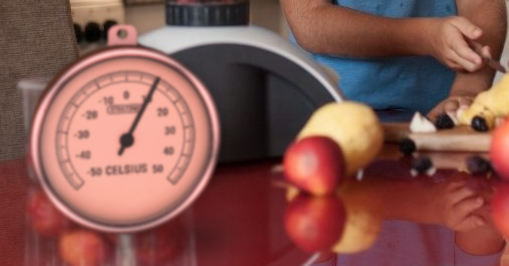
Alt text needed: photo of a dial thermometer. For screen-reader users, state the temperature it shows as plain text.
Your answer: 10 °C
